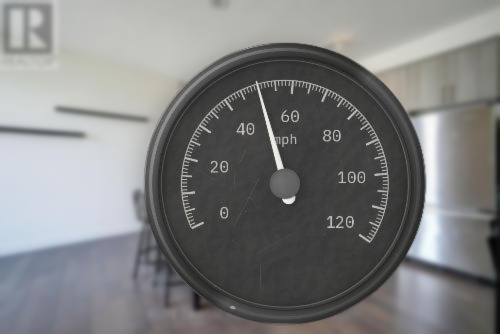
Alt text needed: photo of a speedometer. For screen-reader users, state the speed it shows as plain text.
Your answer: 50 mph
